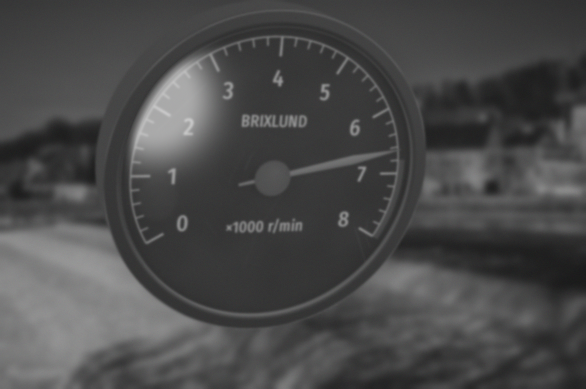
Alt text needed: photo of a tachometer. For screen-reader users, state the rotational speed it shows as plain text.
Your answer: 6600 rpm
